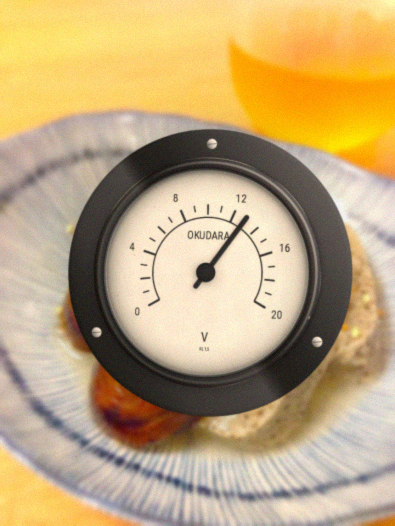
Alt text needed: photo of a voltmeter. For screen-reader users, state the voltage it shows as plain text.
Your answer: 13 V
